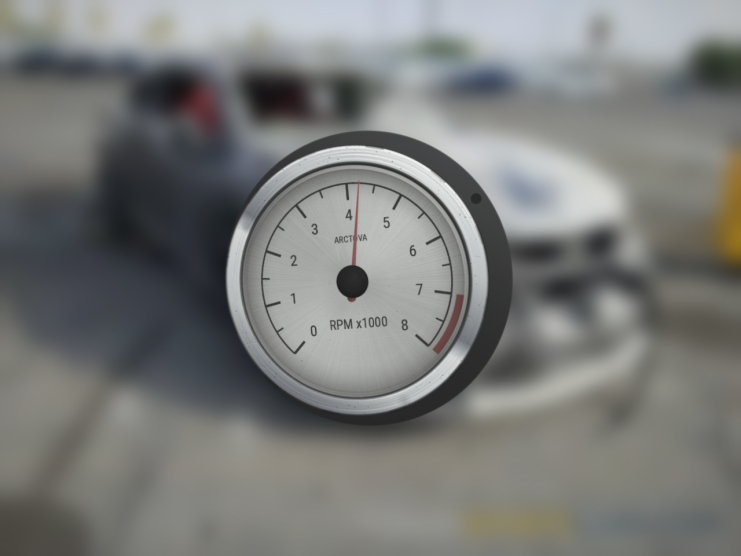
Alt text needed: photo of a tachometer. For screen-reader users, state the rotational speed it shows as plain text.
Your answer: 4250 rpm
